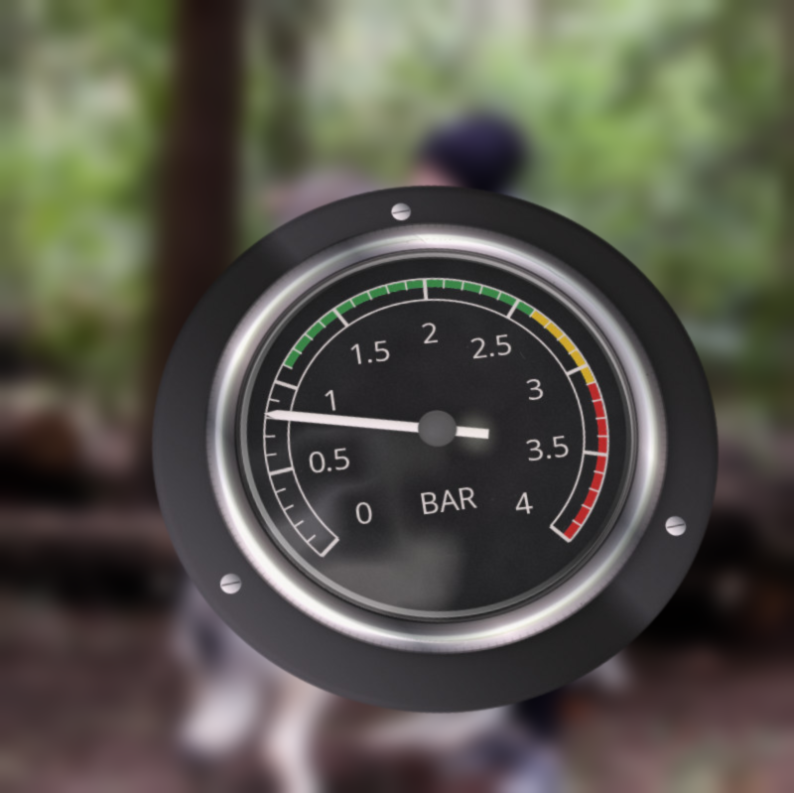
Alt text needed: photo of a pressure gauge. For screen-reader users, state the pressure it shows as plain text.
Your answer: 0.8 bar
